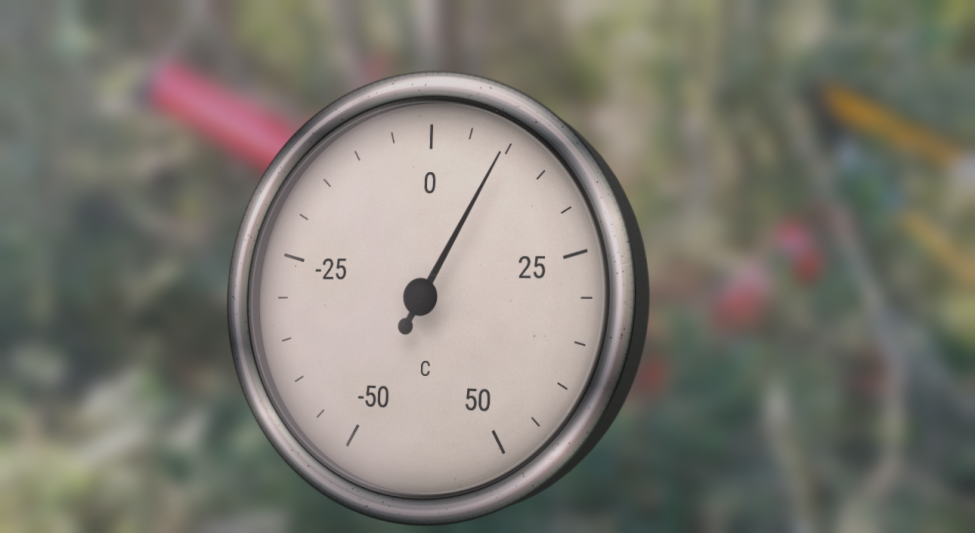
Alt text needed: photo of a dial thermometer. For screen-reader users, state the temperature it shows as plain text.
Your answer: 10 °C
